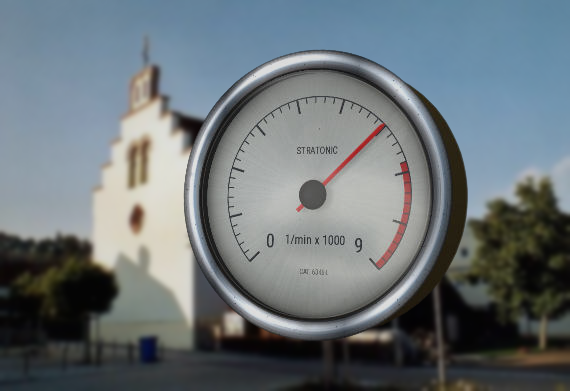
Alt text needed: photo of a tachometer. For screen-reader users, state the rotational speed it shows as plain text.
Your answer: 6000 rpm
